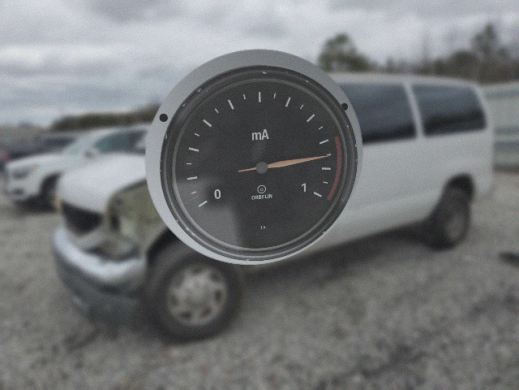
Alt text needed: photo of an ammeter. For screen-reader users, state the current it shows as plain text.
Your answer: 0.85 mA
